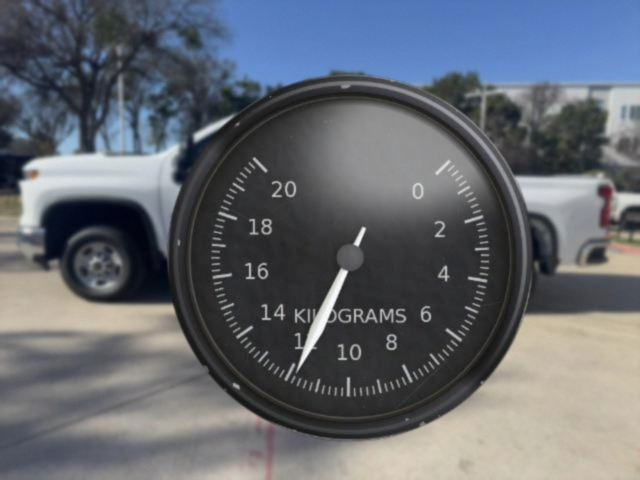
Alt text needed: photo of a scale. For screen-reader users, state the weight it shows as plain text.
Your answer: 11.8 kg
